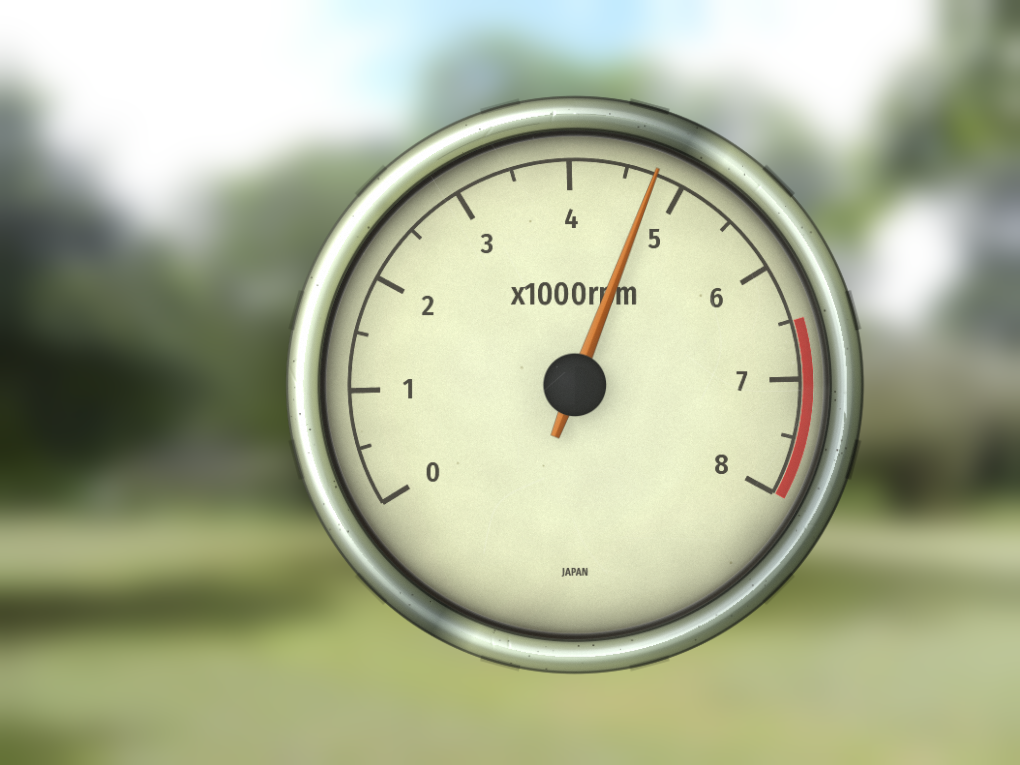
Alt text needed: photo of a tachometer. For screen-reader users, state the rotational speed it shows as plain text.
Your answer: 4750 rpm
